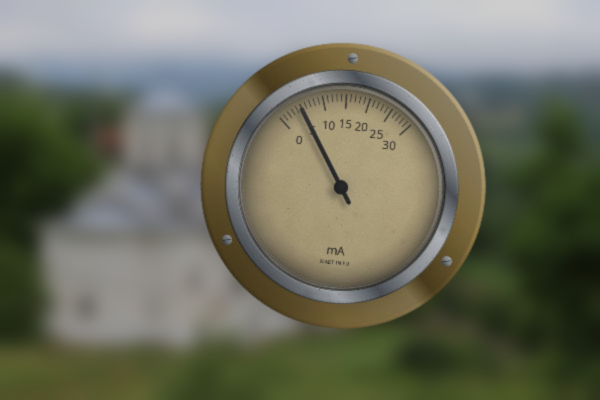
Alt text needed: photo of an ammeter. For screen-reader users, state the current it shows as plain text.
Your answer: 5 mA
